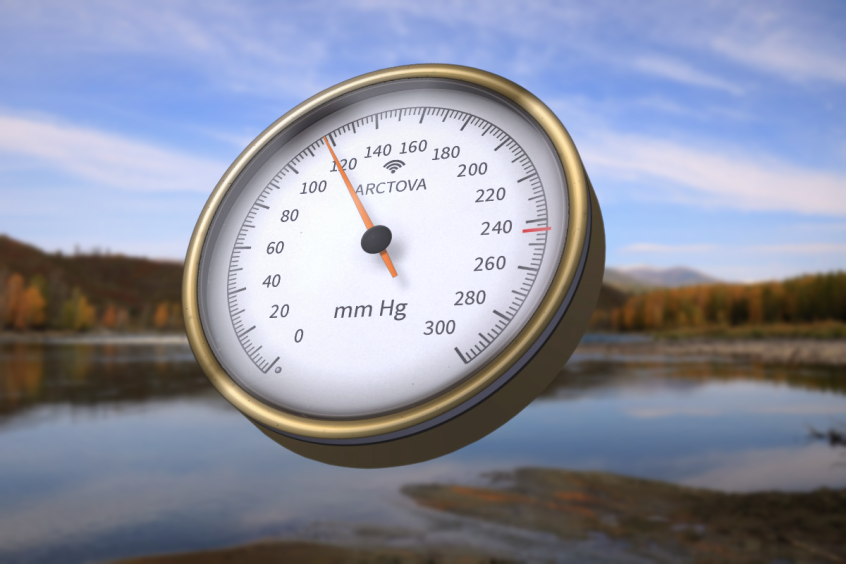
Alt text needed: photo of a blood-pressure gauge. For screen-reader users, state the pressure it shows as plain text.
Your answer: 118 mmHg
